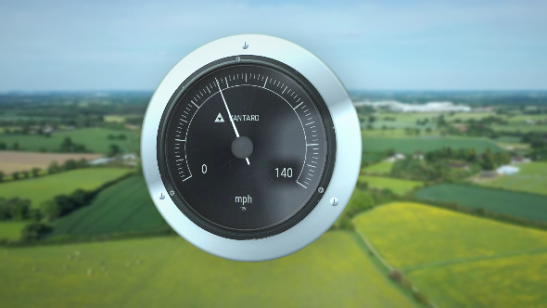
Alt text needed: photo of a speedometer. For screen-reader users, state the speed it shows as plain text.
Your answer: 56 mph
